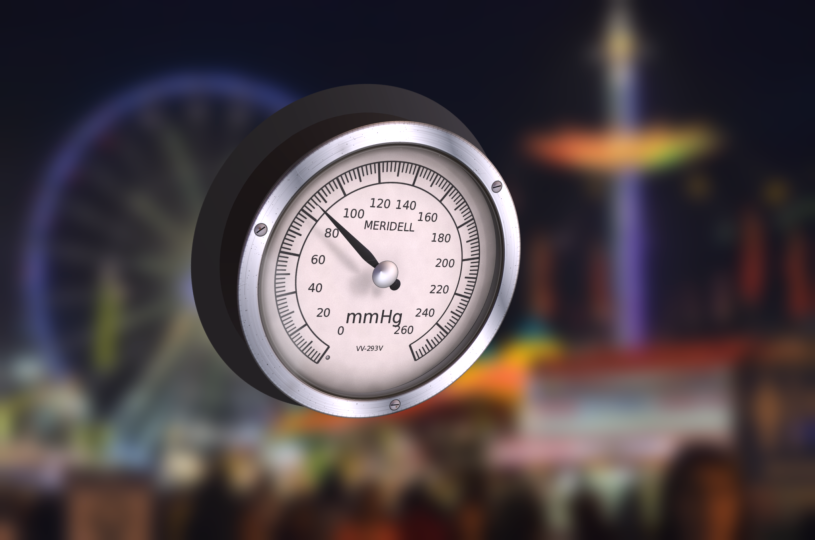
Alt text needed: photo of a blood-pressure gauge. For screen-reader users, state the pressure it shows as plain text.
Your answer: 86 mmHg
